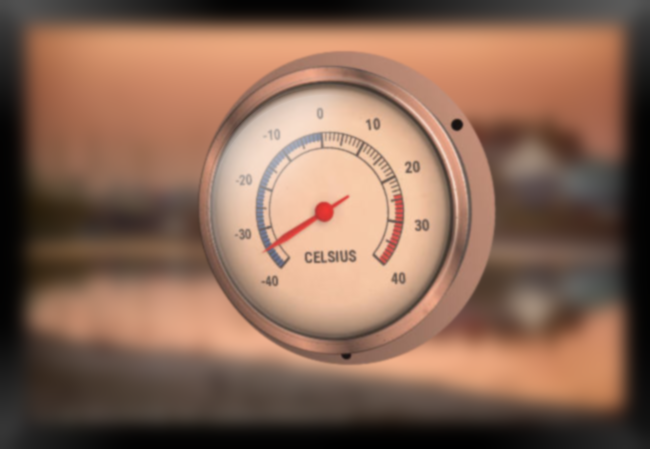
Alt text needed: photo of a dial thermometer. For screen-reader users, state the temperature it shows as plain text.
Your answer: -35 °C
